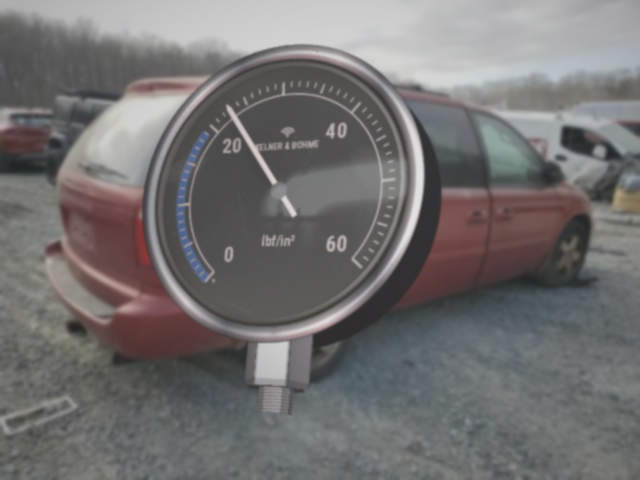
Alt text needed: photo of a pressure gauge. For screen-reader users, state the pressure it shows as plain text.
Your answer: 23 psi
